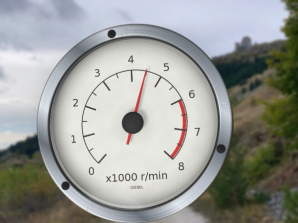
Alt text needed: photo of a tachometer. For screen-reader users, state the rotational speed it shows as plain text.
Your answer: 4500 rpm
